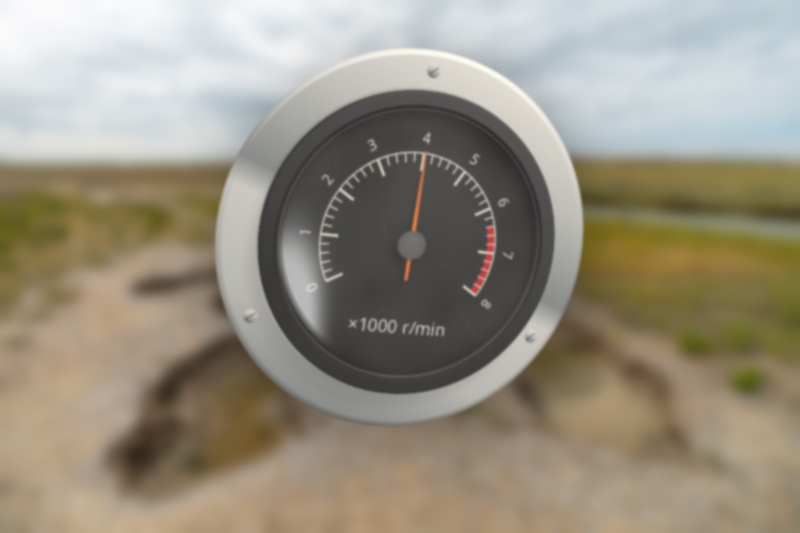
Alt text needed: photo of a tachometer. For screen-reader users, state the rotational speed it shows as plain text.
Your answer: 4000 rpm
